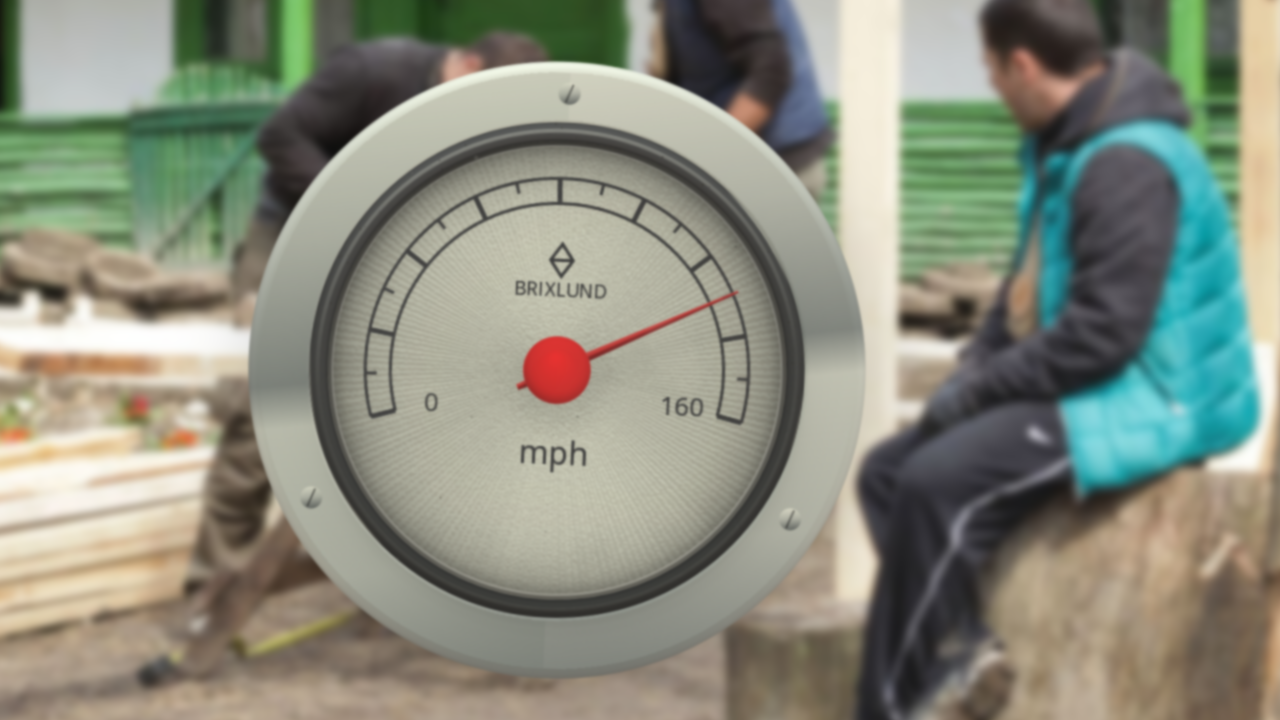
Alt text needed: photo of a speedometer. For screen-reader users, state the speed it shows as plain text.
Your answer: 130 mph
